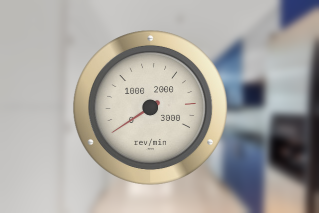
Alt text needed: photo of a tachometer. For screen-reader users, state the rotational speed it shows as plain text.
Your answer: 0 rpm
